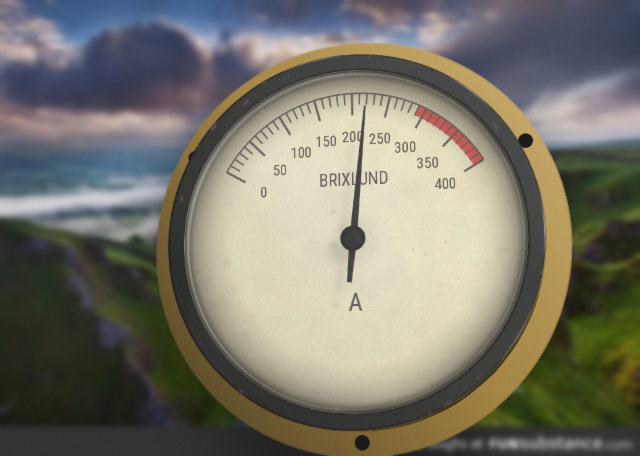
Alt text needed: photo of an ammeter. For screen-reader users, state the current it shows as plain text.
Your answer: 220 A
